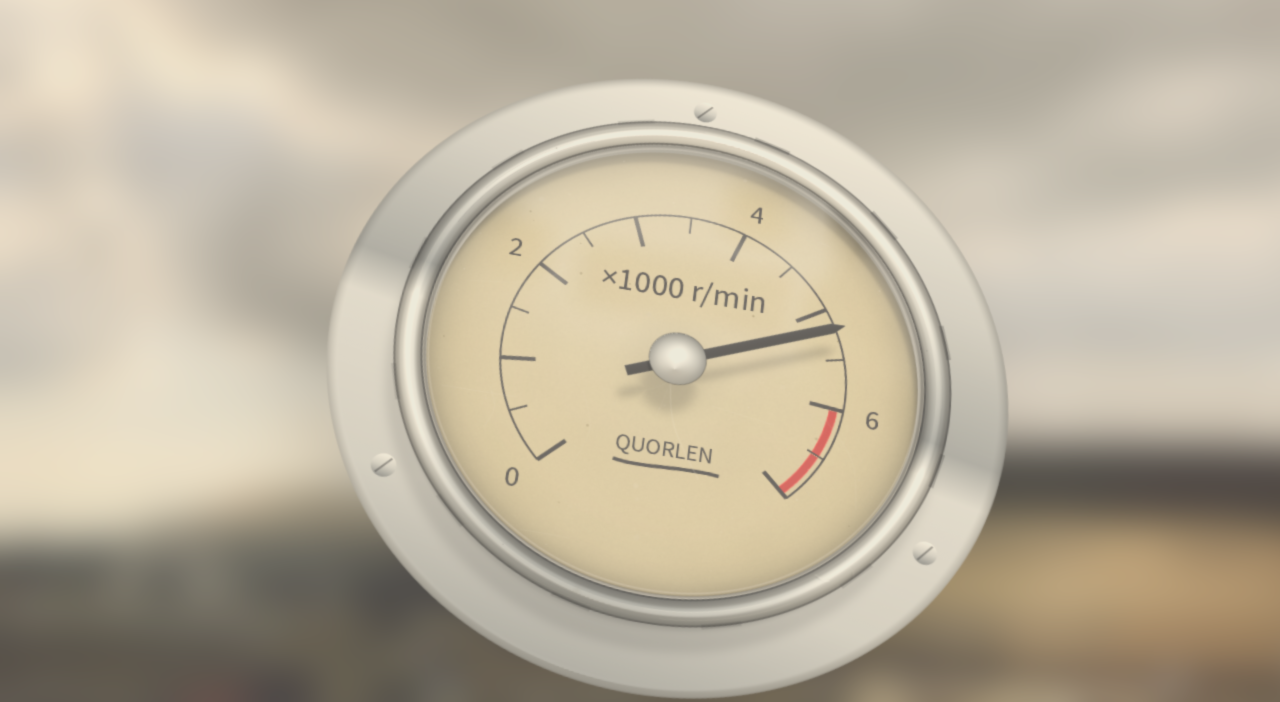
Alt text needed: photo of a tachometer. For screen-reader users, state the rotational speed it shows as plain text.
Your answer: 5250 rpm
